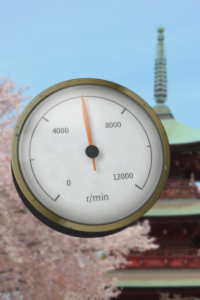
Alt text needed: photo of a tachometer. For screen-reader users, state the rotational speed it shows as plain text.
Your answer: 6000 rpm
